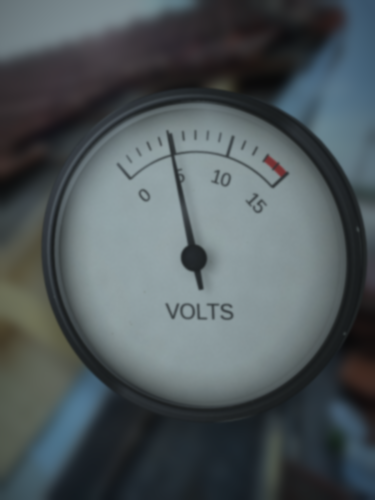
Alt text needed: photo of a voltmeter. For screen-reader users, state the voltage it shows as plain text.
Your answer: 5 V
